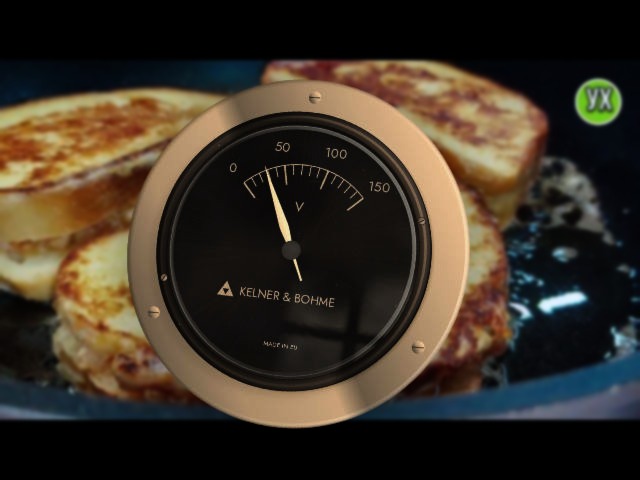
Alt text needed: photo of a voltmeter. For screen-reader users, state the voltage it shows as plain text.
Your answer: 30 V
